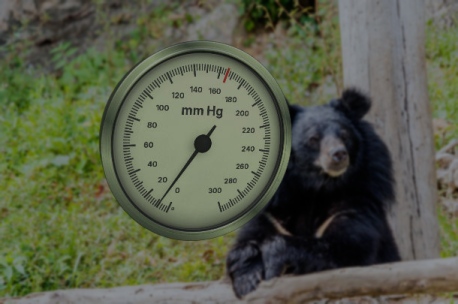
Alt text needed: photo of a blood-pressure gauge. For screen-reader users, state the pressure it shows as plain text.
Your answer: 10 mmHg
